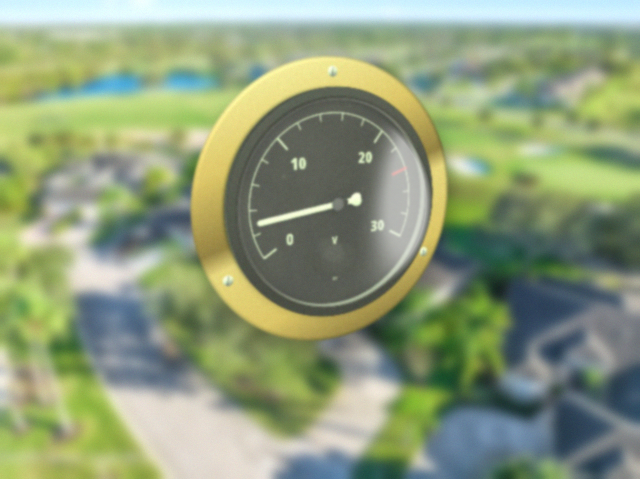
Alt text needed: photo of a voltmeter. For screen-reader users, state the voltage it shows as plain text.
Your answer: 3 V
